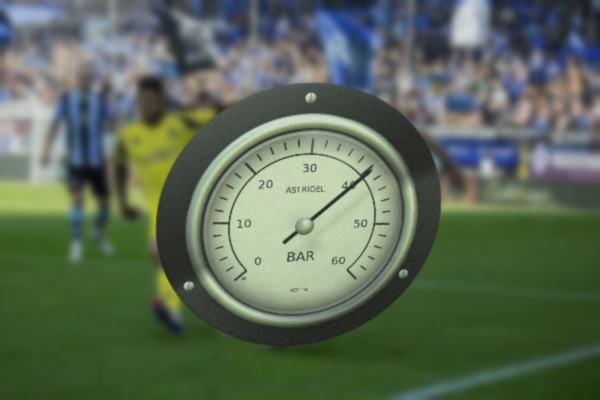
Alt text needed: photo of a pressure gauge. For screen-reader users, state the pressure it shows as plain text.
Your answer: 40 bar
